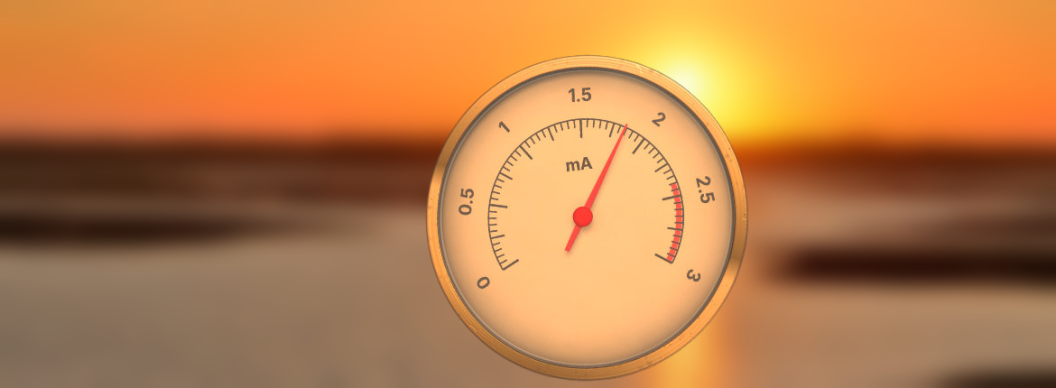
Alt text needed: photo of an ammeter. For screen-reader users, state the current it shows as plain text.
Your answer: 1.85 mA
